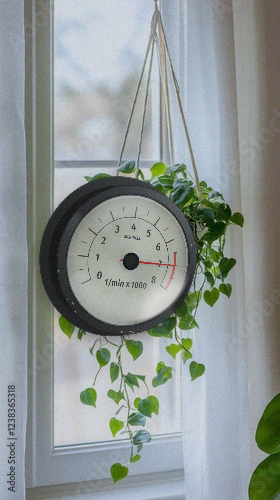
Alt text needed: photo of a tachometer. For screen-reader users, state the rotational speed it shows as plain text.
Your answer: 7000 rpm
